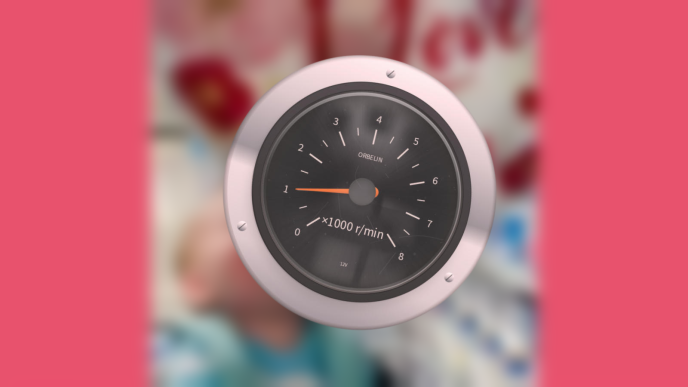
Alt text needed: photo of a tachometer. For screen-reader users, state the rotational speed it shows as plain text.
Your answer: 1000 rpm
